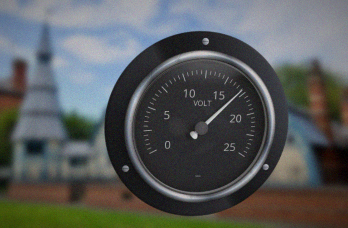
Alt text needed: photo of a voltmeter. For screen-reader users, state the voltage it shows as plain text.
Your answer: 17 V
